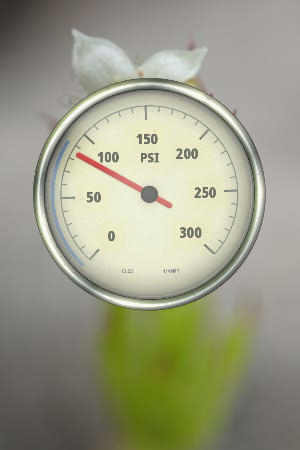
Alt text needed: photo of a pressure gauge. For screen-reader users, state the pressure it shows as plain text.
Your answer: 85 psi
